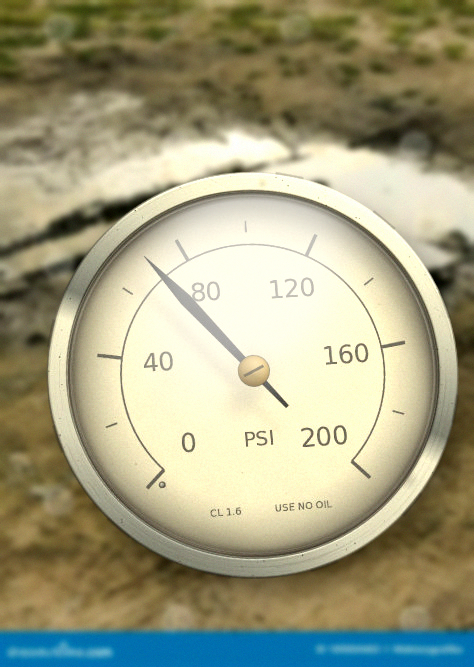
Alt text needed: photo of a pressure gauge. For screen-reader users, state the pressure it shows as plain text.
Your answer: 70 psi
